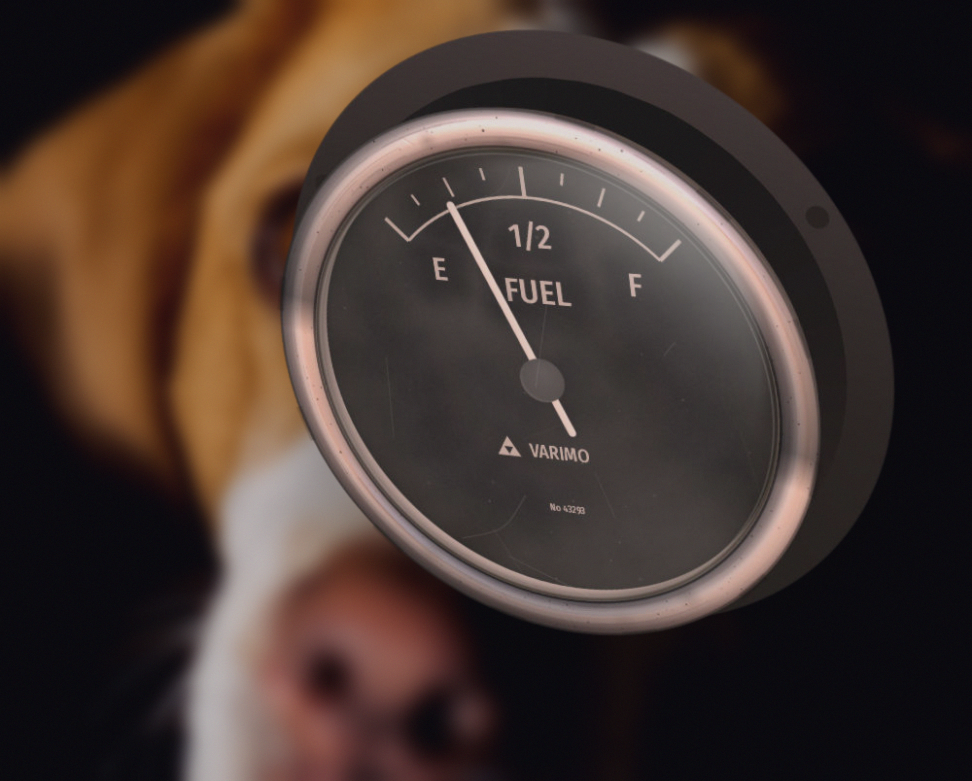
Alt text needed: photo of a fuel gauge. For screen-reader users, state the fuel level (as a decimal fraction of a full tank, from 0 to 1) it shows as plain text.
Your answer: 0.25
